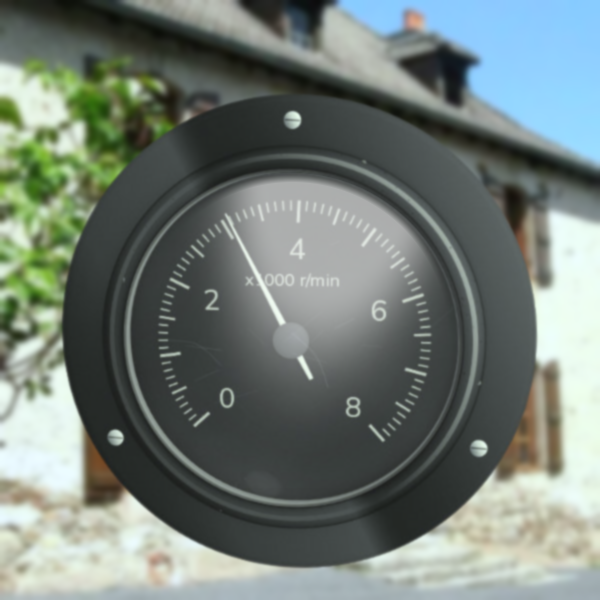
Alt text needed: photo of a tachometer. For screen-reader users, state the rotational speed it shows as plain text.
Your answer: 3100 rpm
